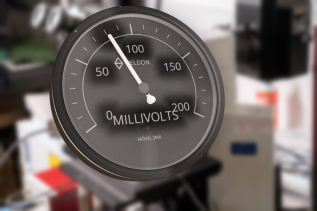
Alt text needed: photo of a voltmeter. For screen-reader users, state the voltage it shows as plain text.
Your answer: 80 mV
